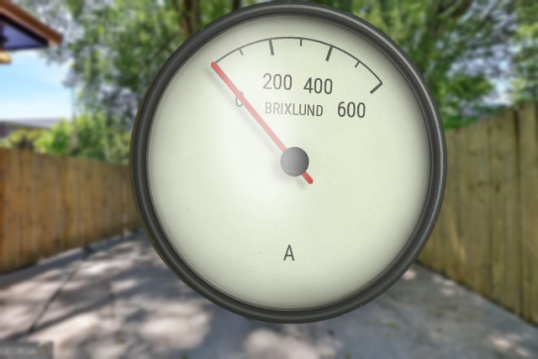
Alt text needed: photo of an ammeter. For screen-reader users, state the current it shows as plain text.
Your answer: 0 A
